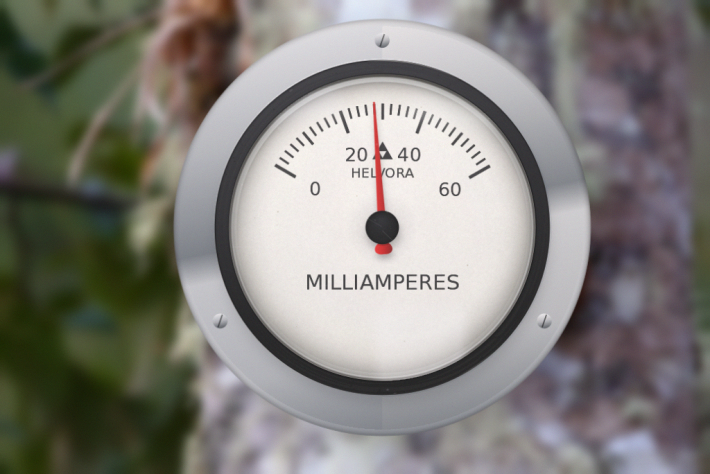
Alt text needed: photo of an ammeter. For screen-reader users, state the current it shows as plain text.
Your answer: 28 mA
